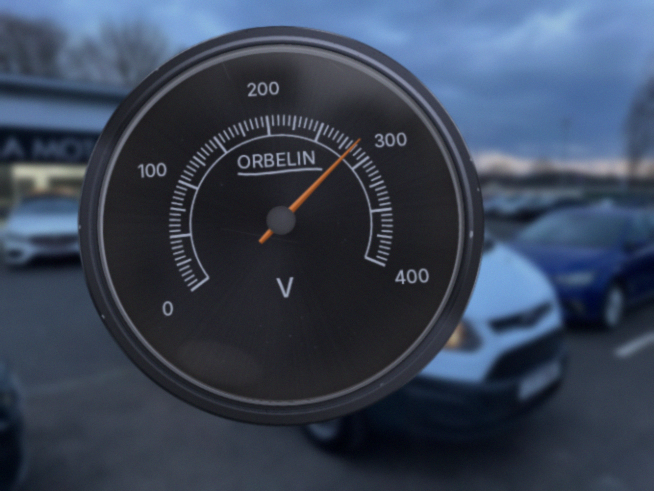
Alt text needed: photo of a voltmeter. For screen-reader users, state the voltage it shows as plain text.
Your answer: 285 V
